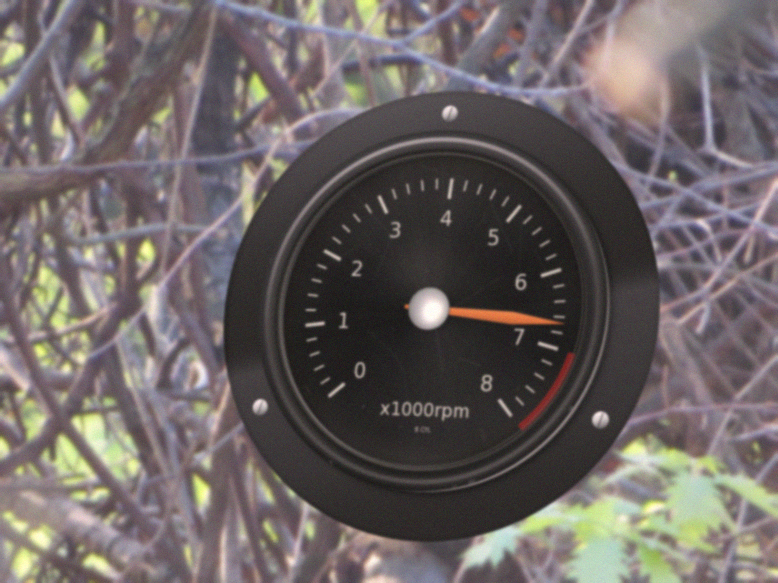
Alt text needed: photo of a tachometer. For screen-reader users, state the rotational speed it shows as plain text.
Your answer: 6700 rpm
